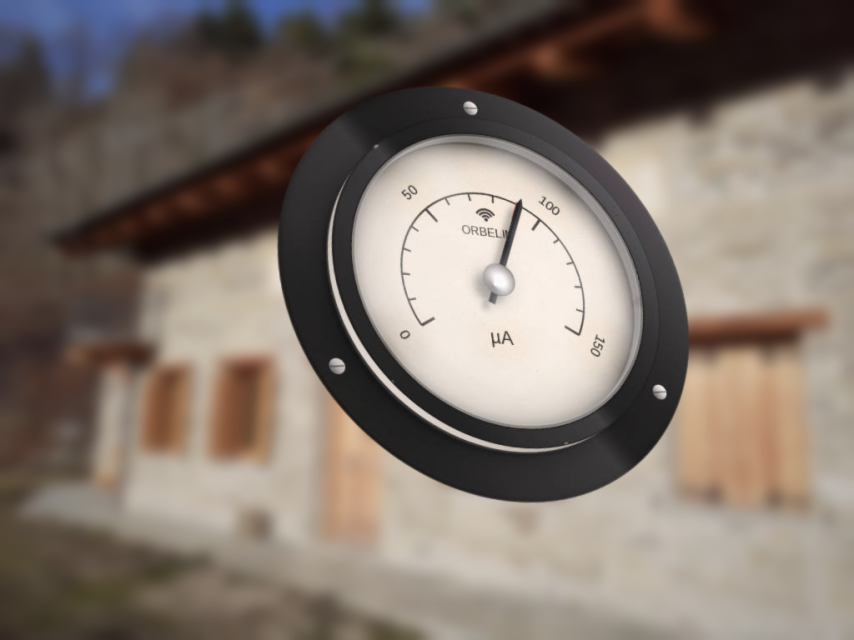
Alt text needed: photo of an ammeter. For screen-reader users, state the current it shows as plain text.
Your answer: 90 µA
